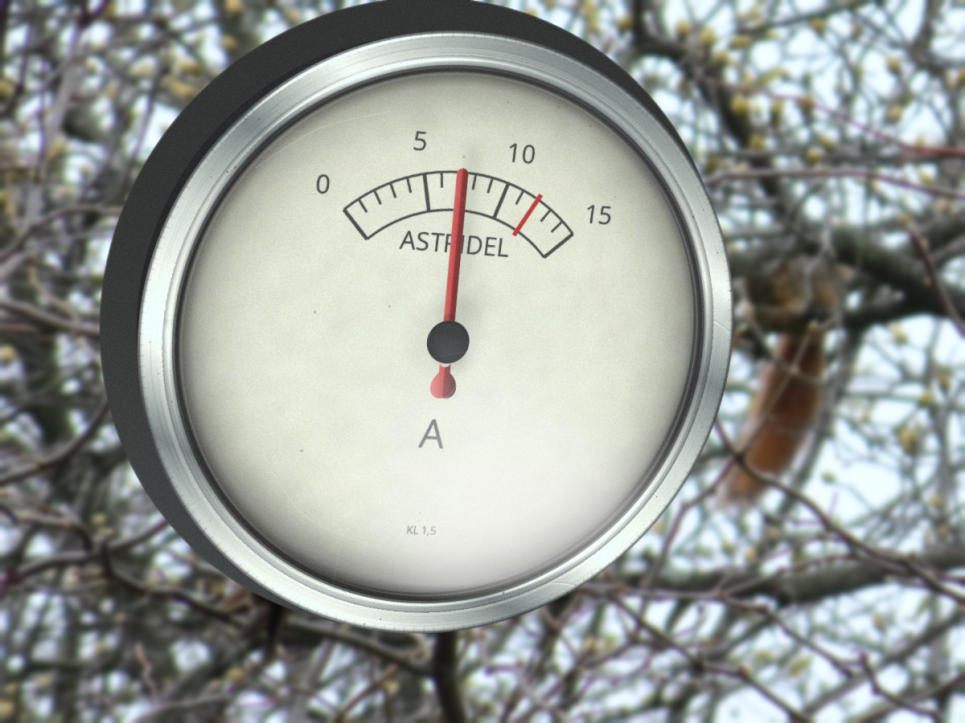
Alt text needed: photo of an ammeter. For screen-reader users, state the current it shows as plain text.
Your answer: 7 A
